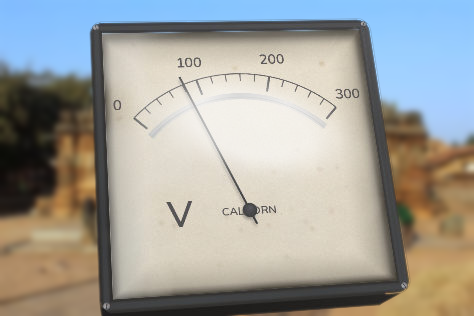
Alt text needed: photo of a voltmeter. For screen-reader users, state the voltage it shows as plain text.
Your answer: 80 V
